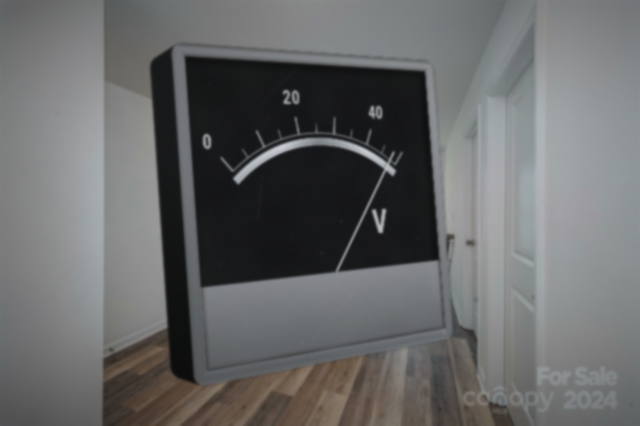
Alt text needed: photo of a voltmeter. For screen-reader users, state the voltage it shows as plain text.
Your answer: 47.5 V
